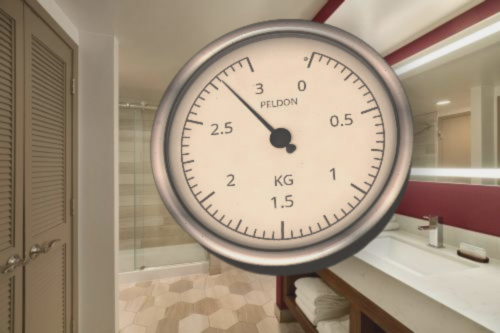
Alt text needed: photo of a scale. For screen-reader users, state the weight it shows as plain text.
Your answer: 2.8 kg
